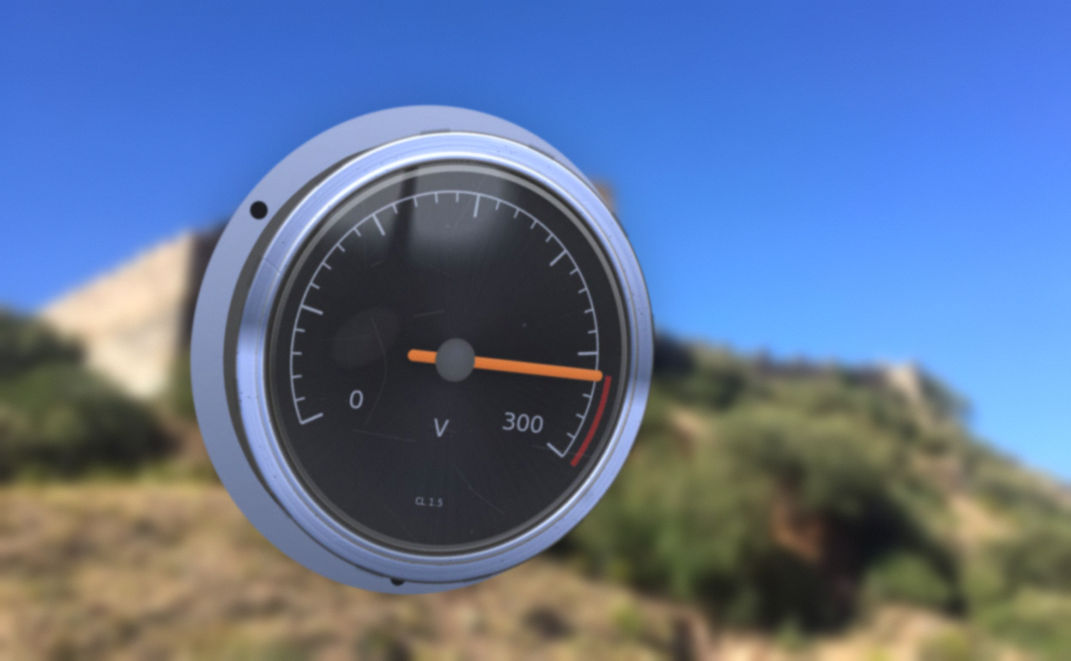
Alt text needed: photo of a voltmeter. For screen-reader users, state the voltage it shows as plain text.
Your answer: 260 V
